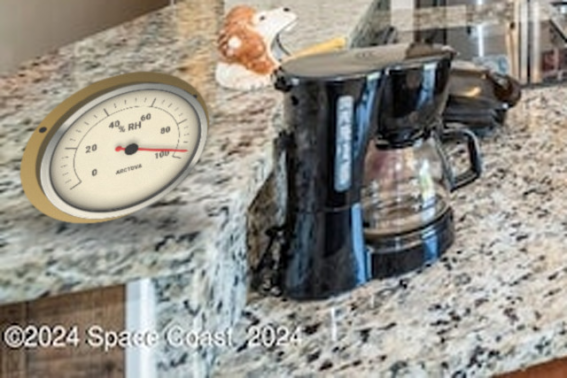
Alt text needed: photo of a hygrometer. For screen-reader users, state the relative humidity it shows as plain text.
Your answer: 96 %
